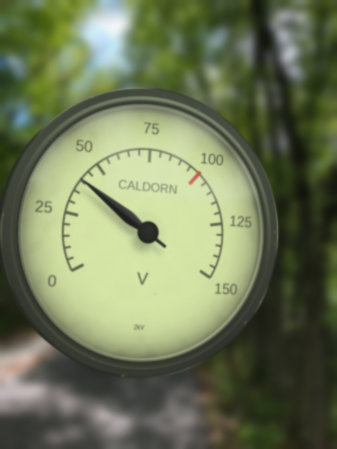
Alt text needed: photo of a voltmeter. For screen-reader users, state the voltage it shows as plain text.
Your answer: 40 V
